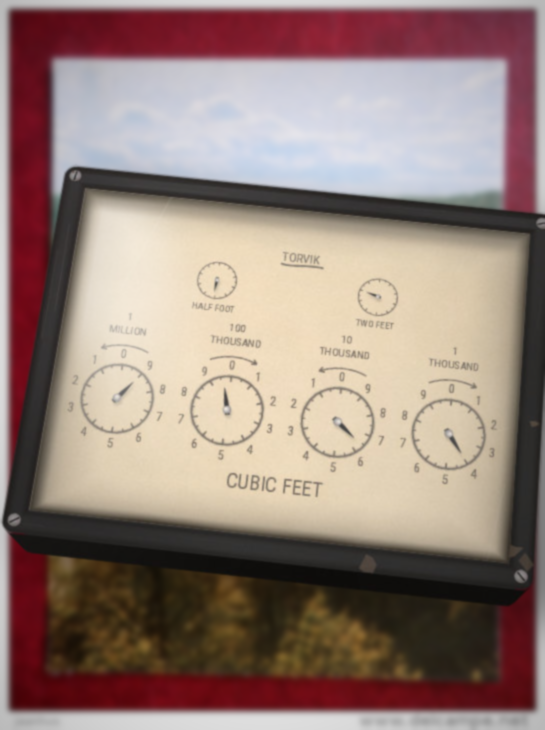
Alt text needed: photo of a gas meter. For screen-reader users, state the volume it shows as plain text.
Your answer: 896400 ft³
